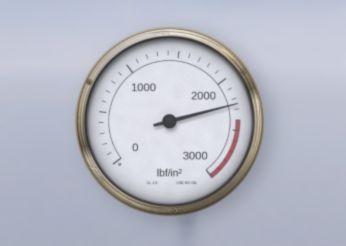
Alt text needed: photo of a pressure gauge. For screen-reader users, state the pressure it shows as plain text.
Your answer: 2250 psi
